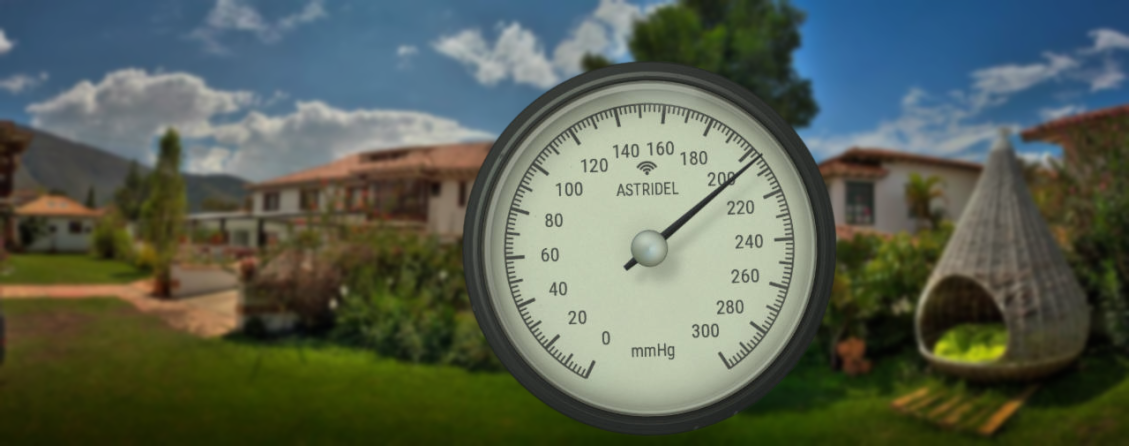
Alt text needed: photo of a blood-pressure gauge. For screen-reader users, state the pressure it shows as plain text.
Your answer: 204 mmHg
